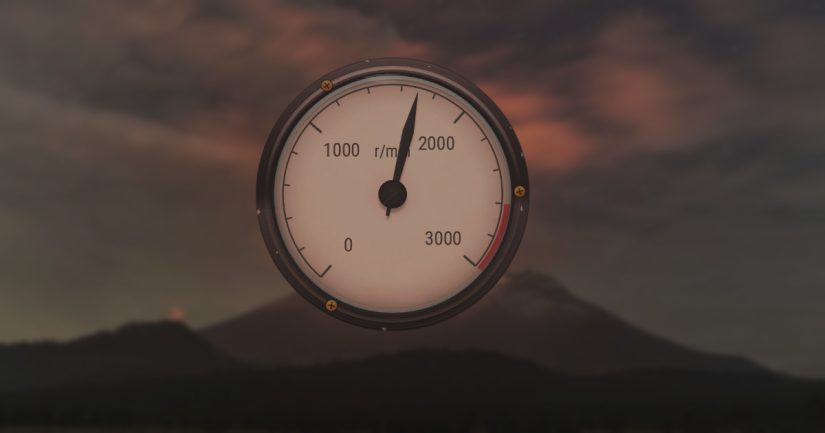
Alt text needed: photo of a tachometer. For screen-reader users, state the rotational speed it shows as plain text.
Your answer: 1700 rpm
